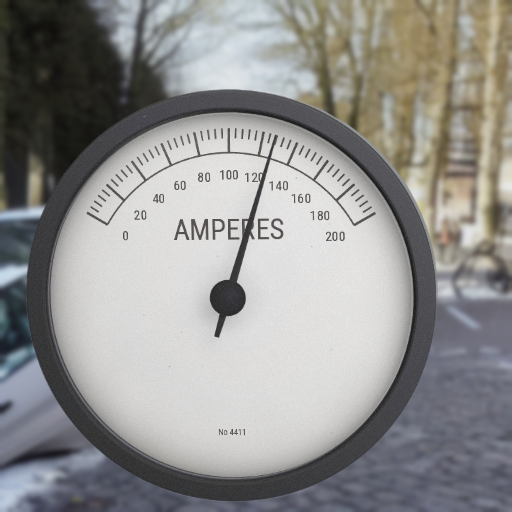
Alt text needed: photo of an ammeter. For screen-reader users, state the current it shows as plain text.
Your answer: 128 A
